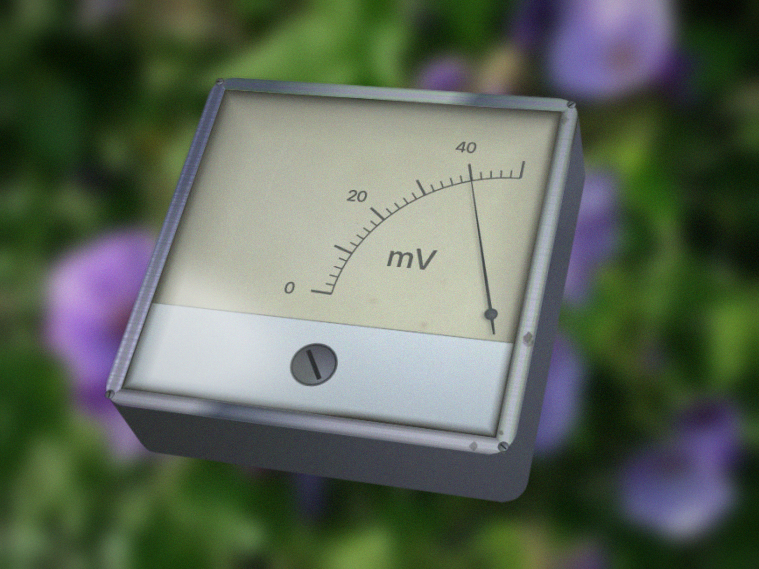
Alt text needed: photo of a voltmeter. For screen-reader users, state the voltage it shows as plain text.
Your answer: 40 mV
